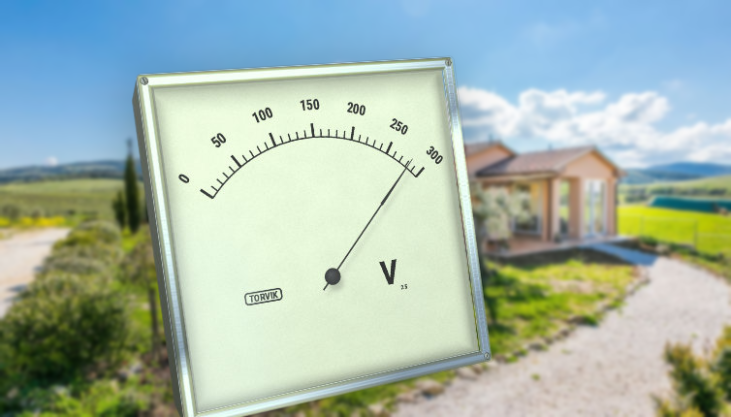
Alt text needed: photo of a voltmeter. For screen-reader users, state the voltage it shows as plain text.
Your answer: 280 V
